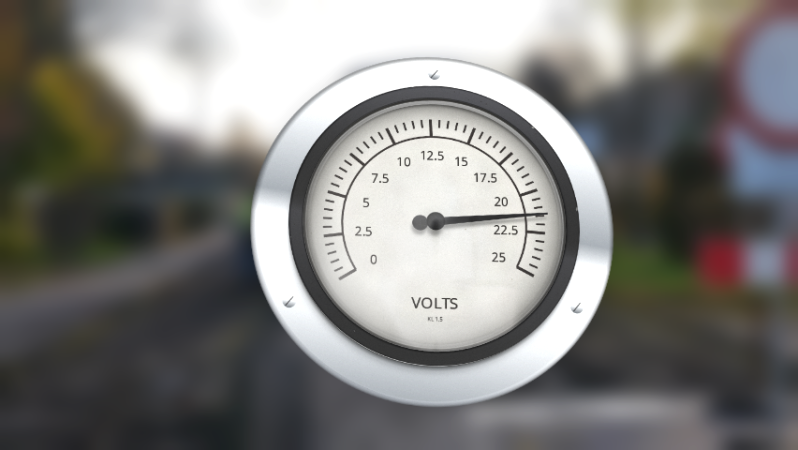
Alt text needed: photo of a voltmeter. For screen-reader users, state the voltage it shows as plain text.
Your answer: 21.5 V
